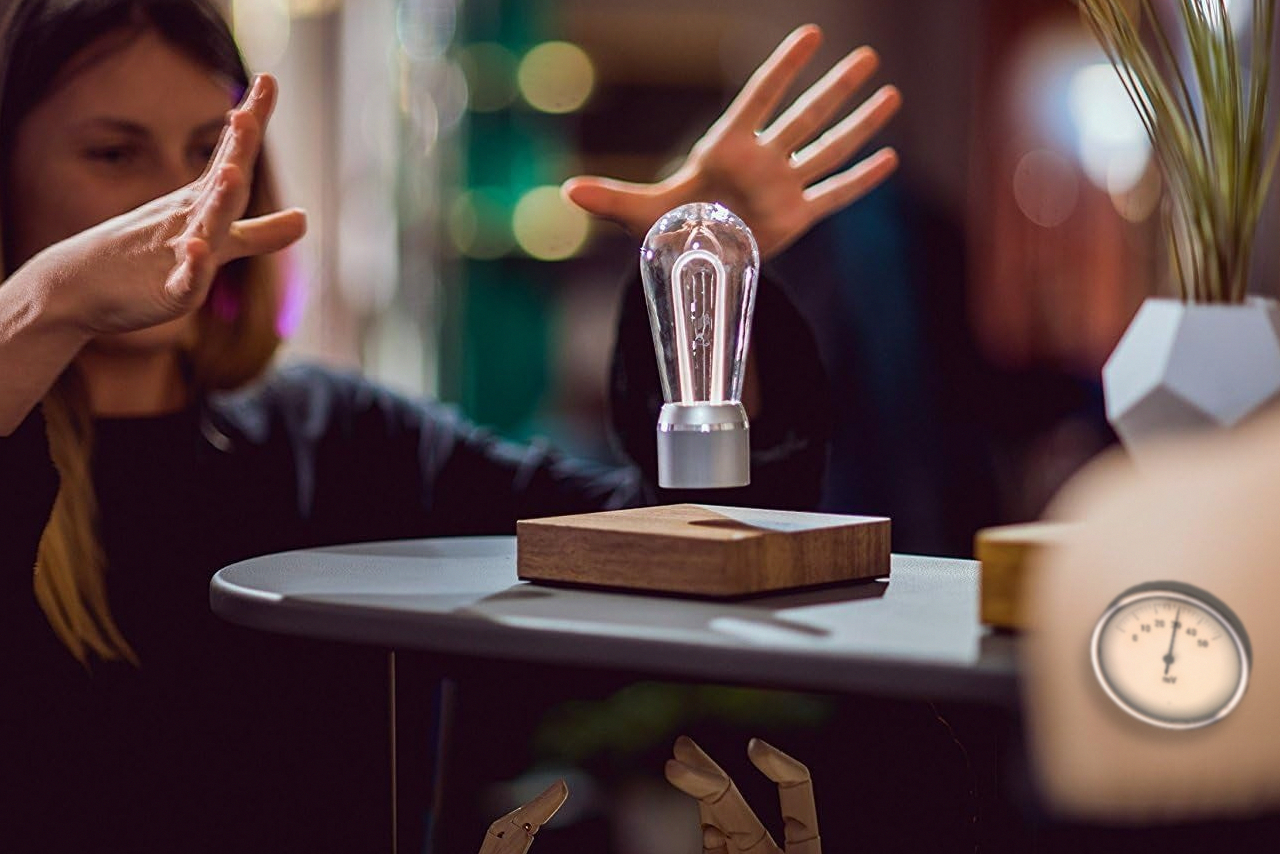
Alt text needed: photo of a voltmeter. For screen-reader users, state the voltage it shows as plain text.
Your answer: 30 mV
